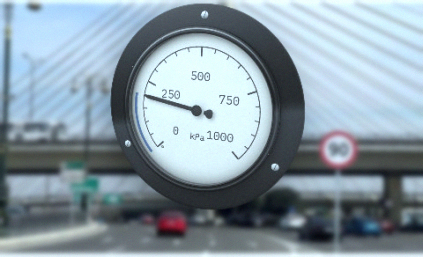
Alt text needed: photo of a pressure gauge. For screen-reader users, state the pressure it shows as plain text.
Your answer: 200 kPa
